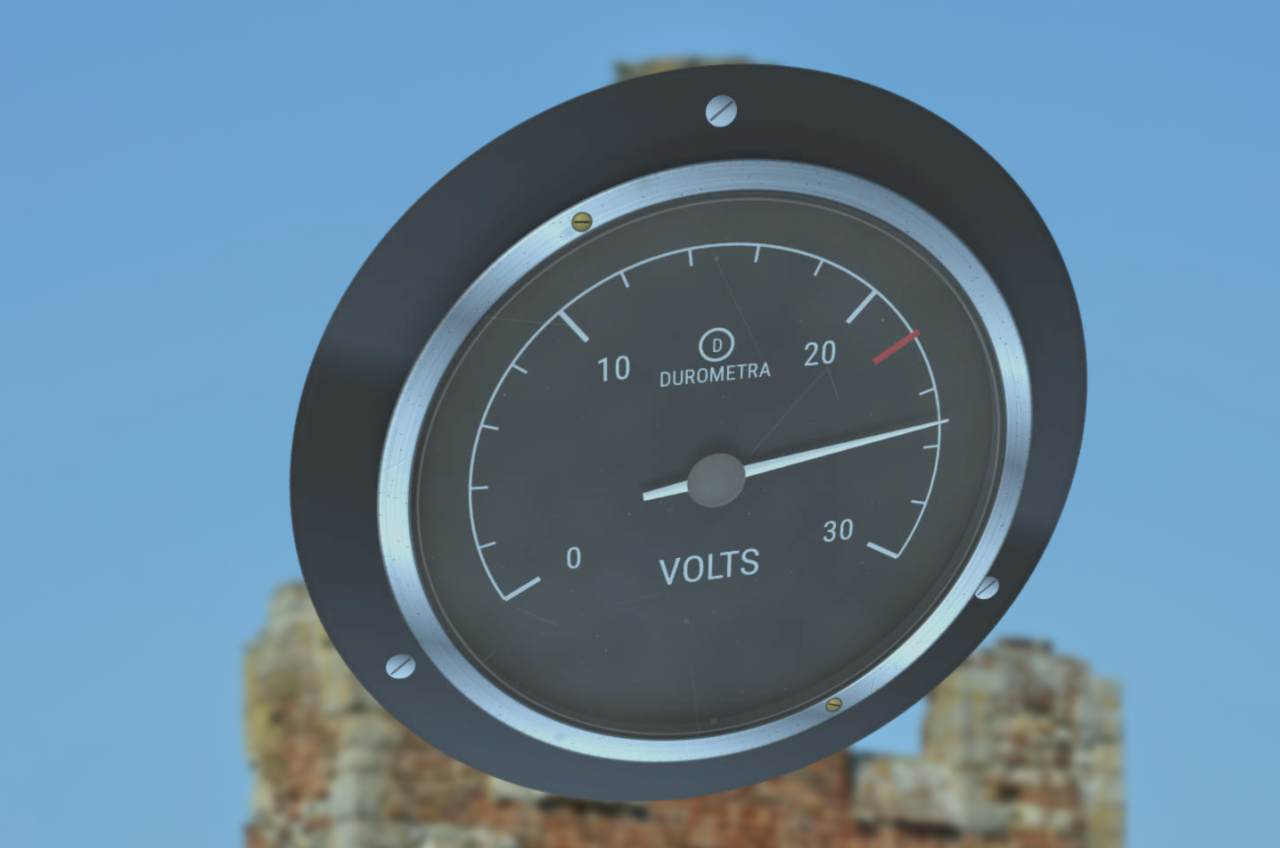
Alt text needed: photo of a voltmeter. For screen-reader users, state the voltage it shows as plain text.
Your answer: 25 V
